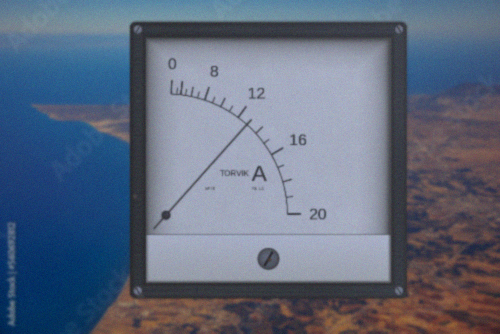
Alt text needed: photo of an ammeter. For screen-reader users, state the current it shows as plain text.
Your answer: 13 A
